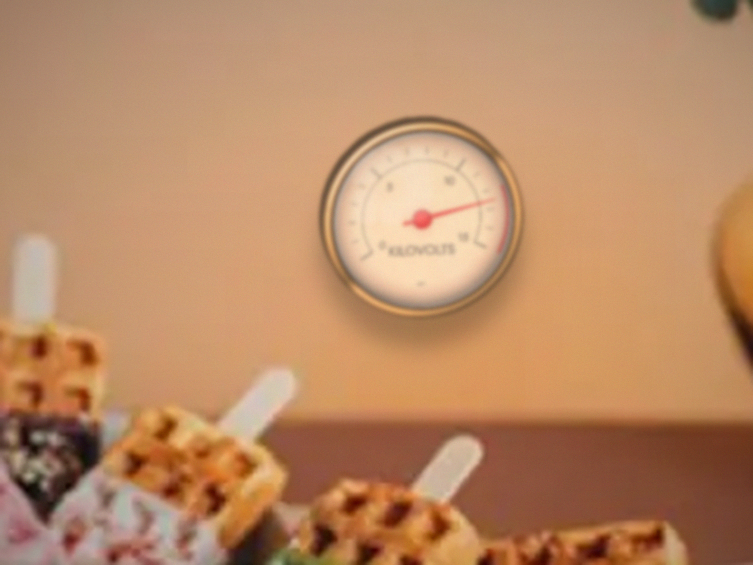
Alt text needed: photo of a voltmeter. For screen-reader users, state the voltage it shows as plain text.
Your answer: 12.5 kV
